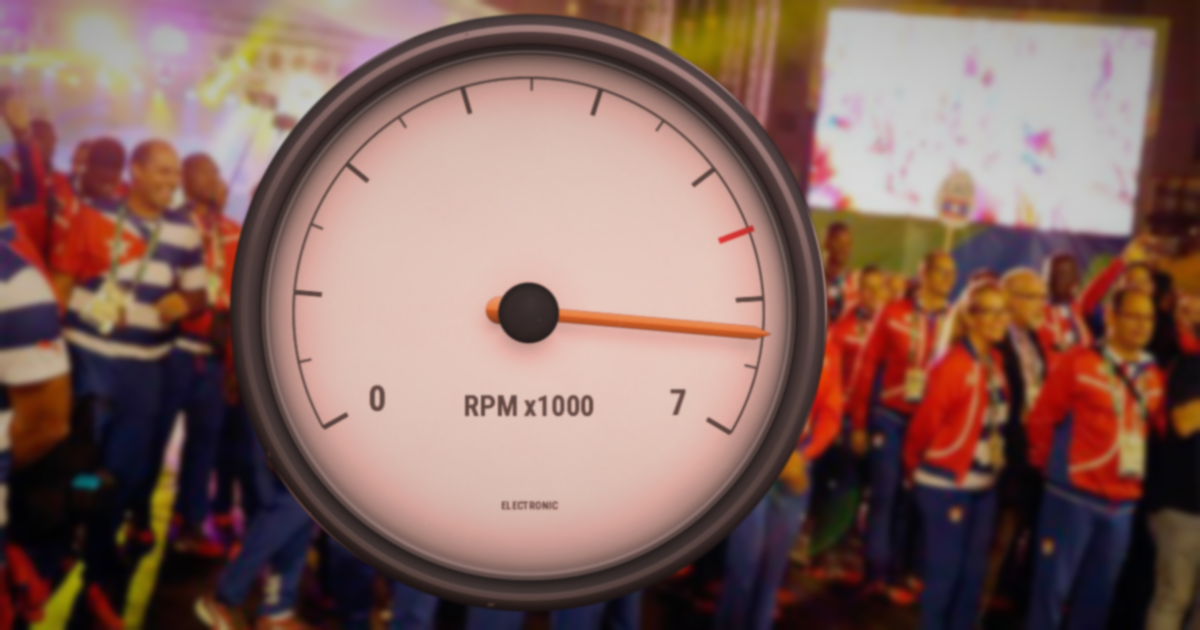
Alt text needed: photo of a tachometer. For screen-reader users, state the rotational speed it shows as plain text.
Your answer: 6250 rpm
